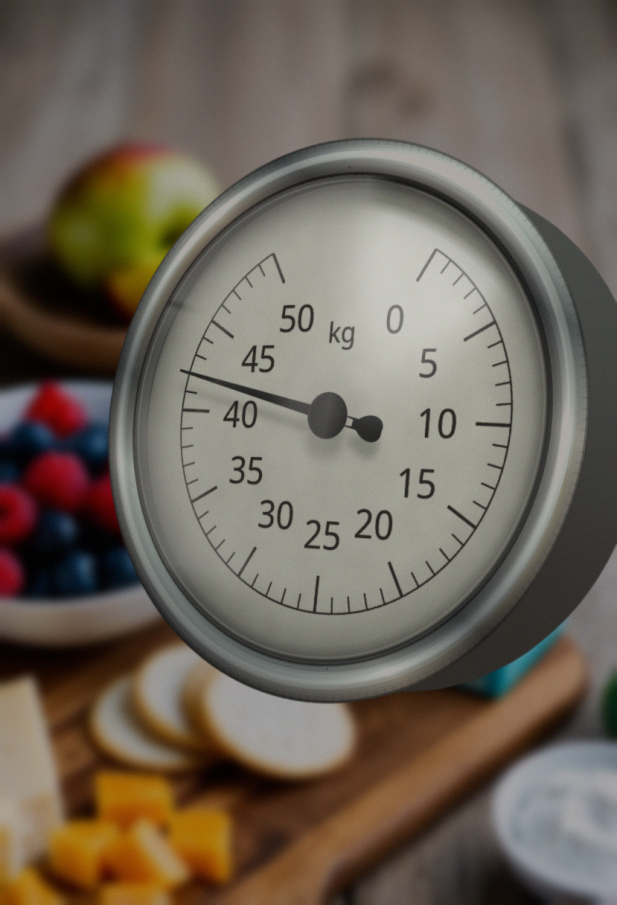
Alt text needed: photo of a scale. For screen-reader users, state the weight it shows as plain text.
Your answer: 42 kg
